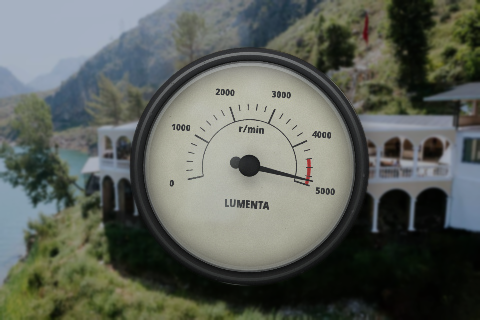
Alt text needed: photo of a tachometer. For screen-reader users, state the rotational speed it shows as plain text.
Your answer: 4900 rpm
